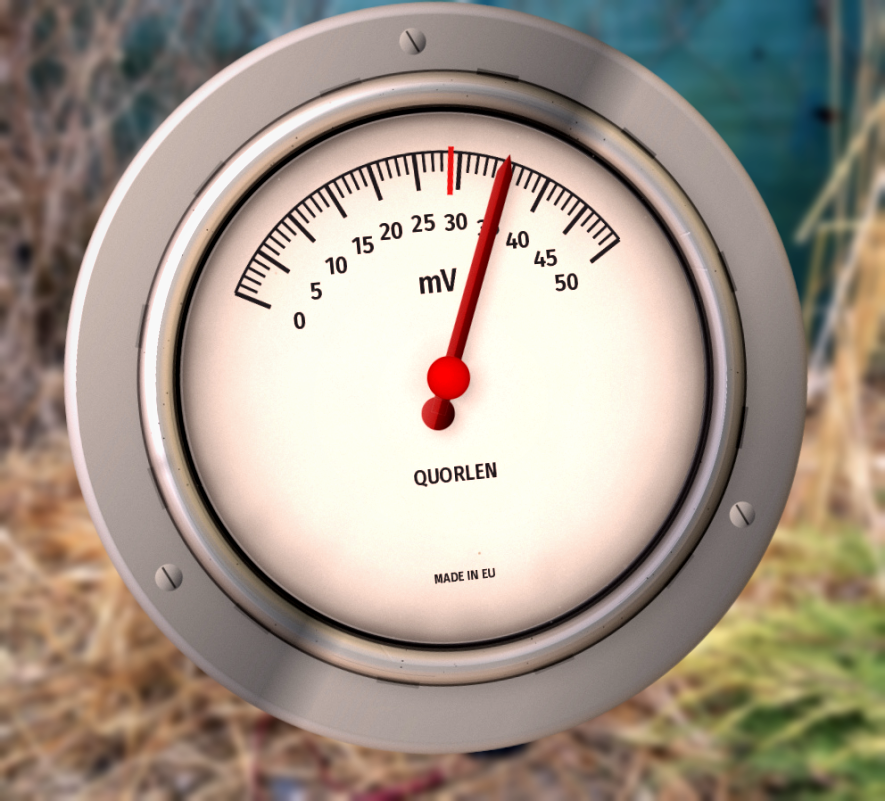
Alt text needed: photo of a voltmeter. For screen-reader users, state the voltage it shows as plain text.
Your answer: 35 mV
